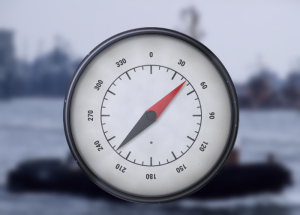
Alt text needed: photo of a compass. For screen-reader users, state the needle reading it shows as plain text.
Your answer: 45 °
